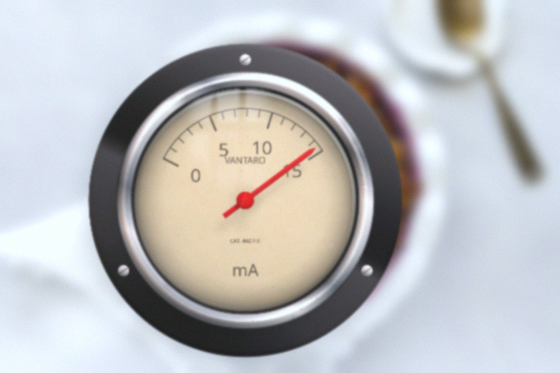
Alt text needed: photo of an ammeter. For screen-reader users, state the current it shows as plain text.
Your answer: 14.5 mA
